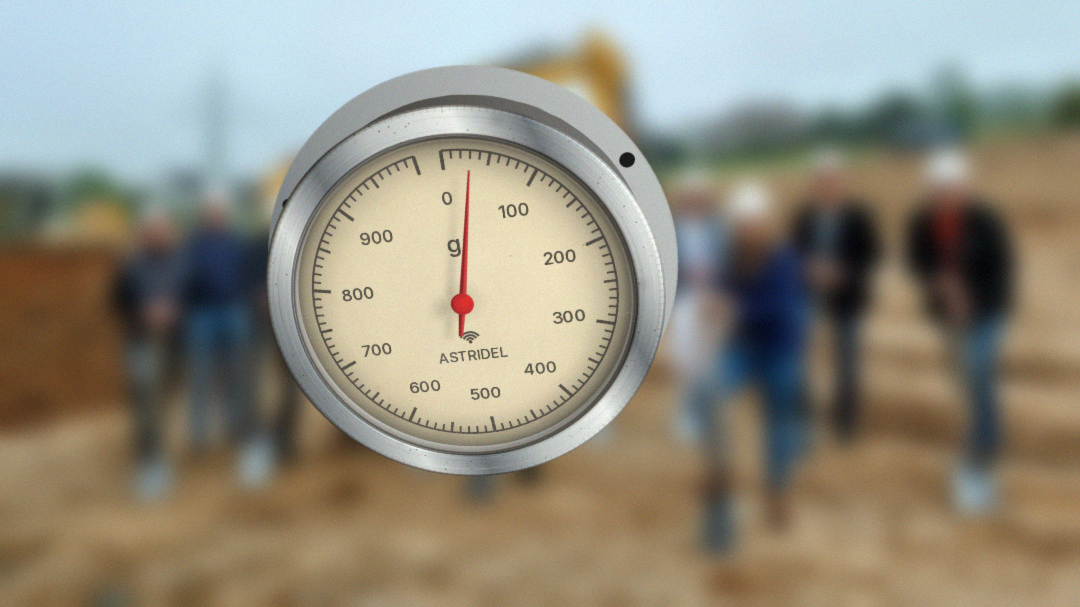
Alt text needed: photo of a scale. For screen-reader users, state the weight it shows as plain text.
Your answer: 30 g
